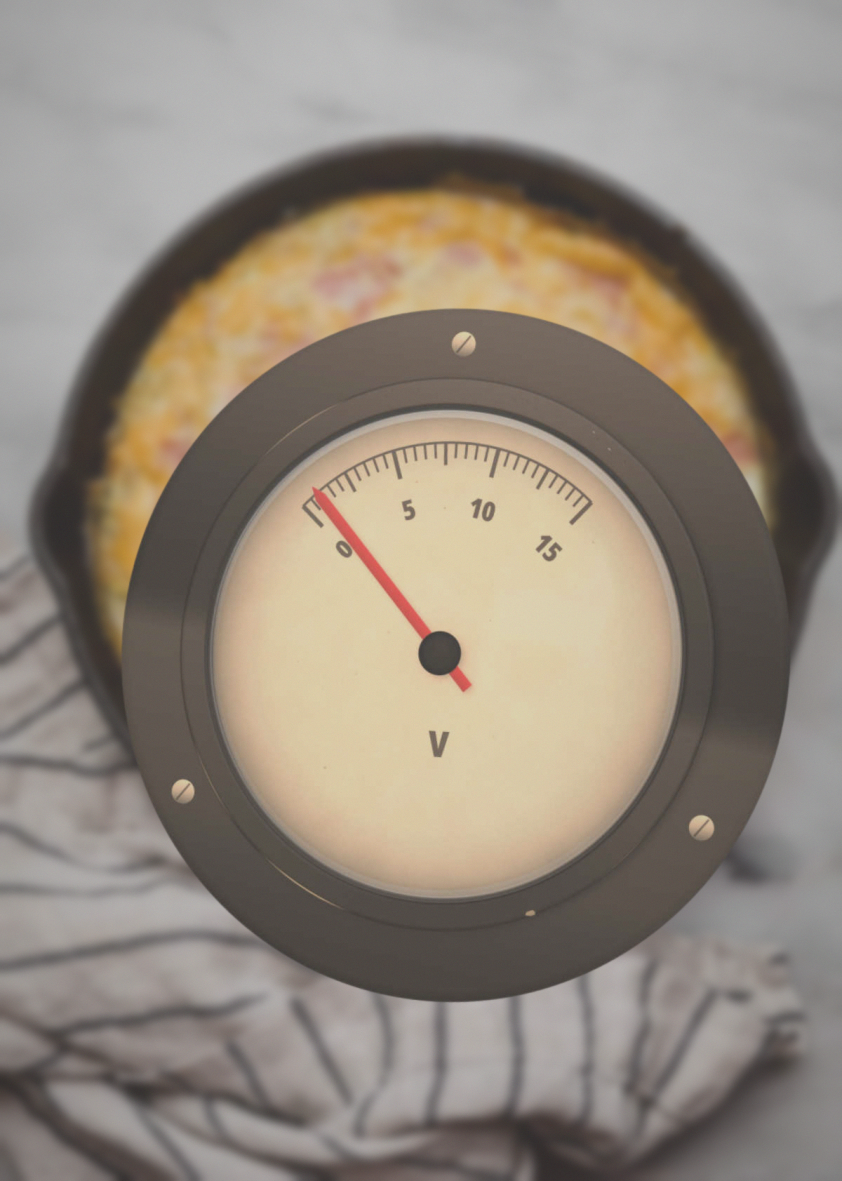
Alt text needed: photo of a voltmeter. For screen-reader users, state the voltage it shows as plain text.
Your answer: 1 V
